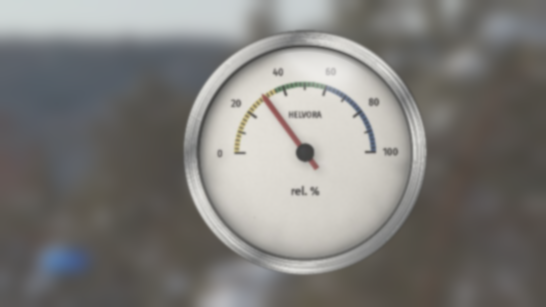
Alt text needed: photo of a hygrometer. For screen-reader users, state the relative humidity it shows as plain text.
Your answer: 30 %
